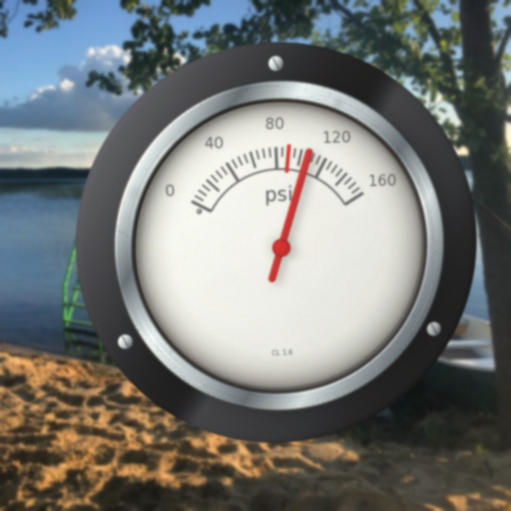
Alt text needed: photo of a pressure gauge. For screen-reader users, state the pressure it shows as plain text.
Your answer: 105 psi
